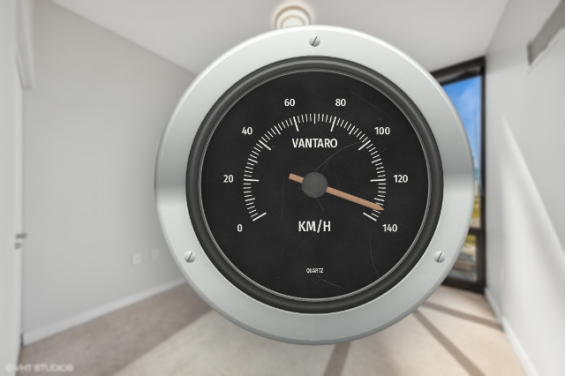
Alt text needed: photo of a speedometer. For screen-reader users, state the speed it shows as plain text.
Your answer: 134 km/h
